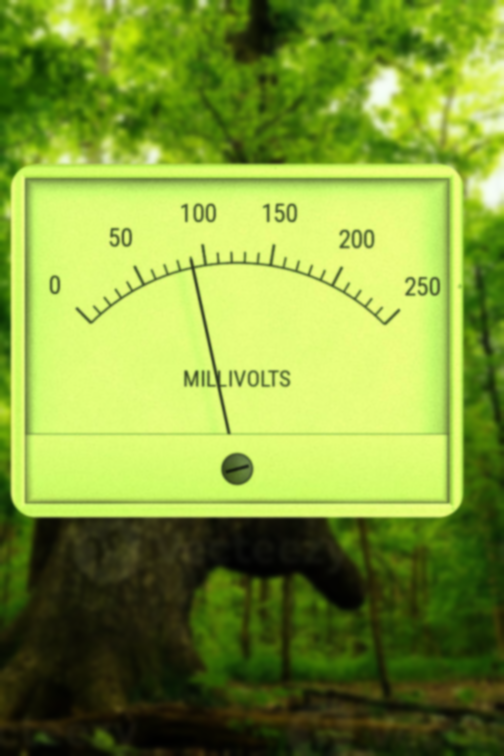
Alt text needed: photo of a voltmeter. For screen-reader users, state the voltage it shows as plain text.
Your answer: 90 mV
